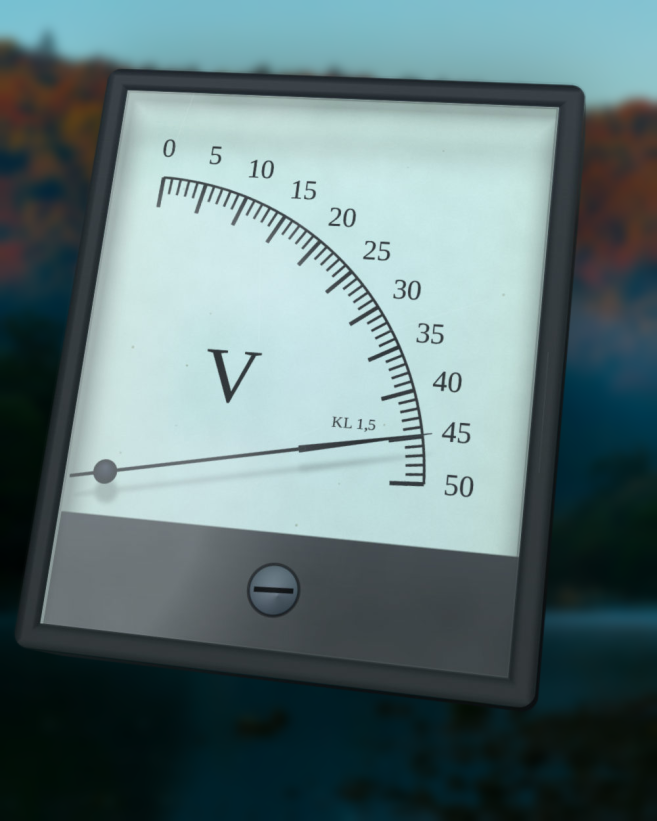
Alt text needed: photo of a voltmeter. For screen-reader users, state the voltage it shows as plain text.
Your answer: 45 V
